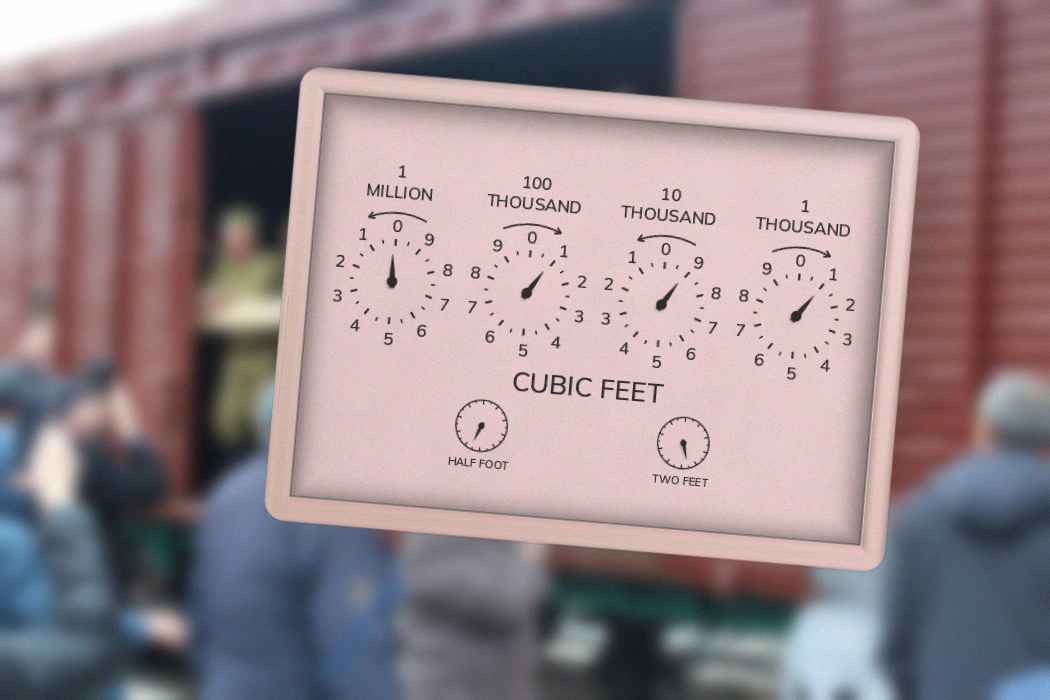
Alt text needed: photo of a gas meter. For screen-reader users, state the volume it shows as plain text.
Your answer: 9100 ft³
